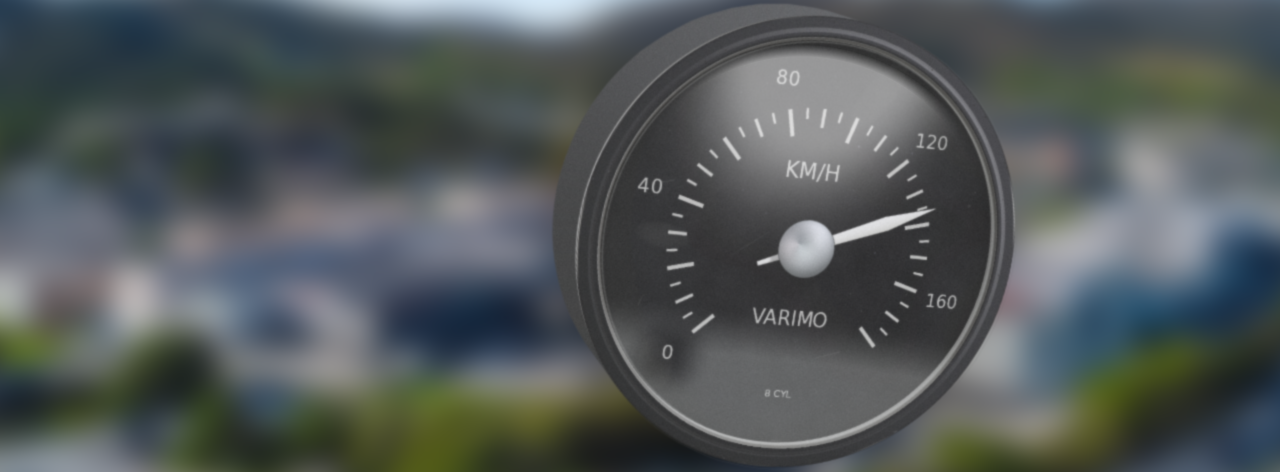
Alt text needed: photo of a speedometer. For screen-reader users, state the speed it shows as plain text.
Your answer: 135 km/h
